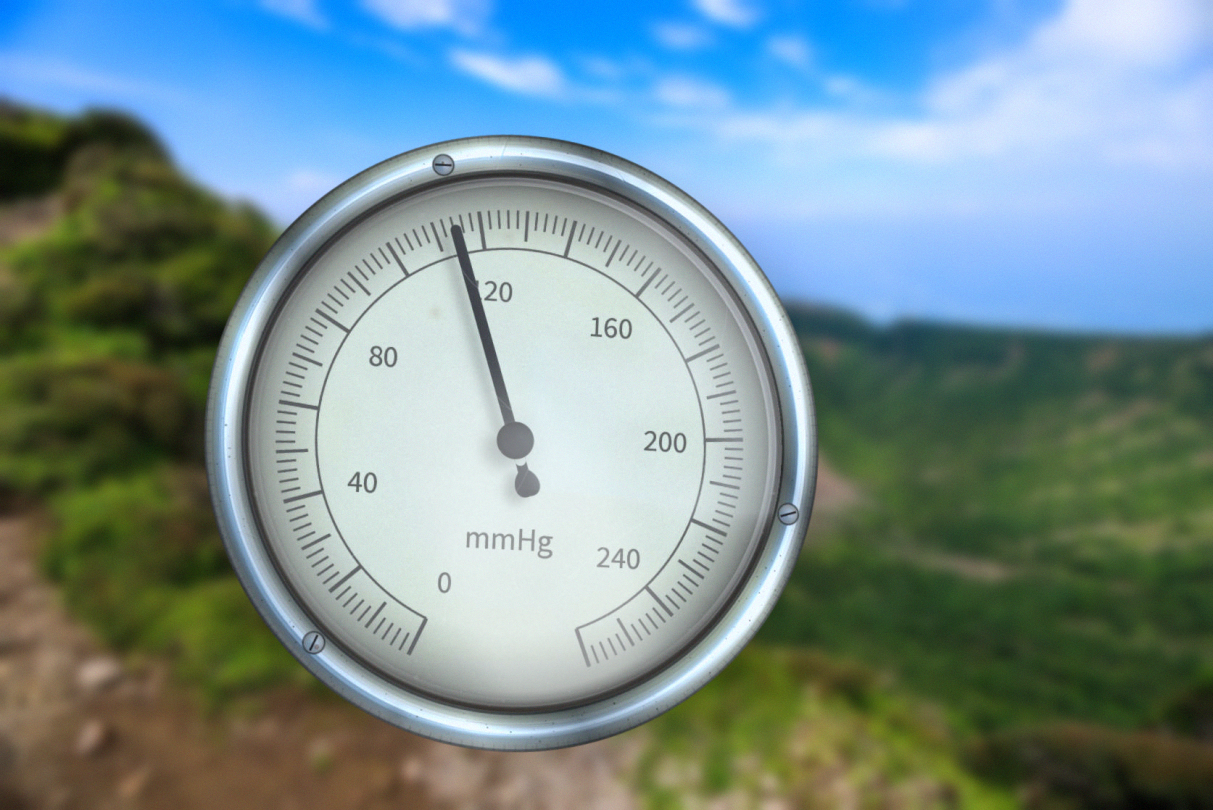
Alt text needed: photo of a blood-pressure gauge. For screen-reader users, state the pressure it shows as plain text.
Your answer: 114 mmHg
